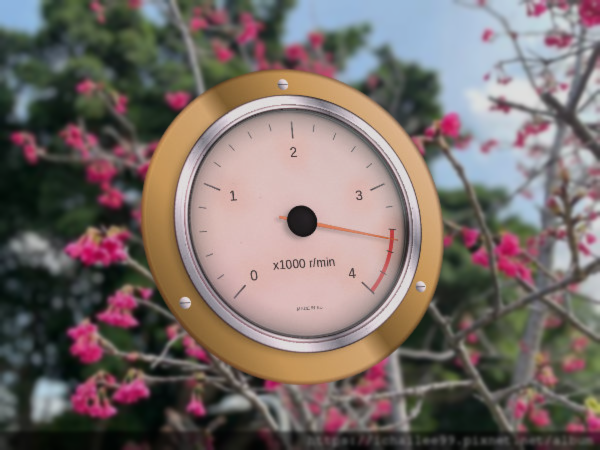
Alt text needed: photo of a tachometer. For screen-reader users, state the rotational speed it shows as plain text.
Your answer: 3500 rpm
